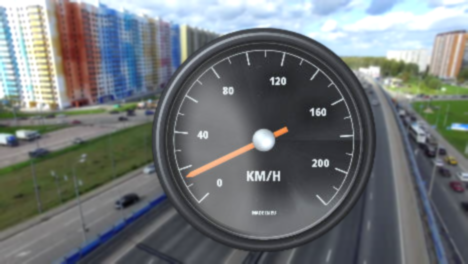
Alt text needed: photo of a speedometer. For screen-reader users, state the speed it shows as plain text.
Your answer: 15 km/h
